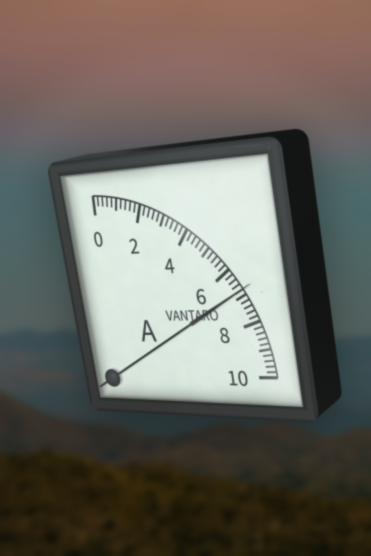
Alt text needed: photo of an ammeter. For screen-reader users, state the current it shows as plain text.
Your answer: 6.8 A
